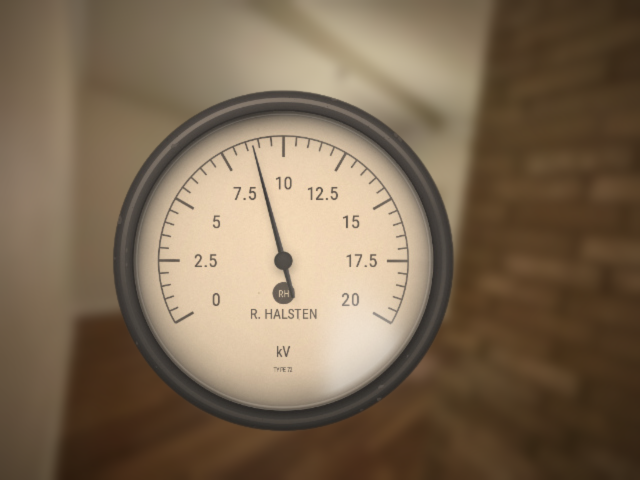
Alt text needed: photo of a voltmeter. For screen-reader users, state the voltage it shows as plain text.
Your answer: 8.75 kV
